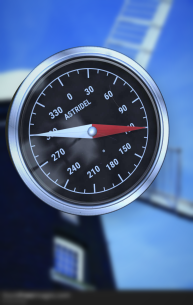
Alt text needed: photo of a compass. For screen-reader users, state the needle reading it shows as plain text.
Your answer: 120 °
